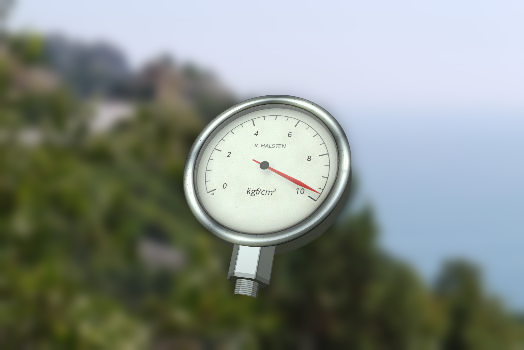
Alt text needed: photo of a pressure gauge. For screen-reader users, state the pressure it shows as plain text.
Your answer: 9.75 kg/cm²
